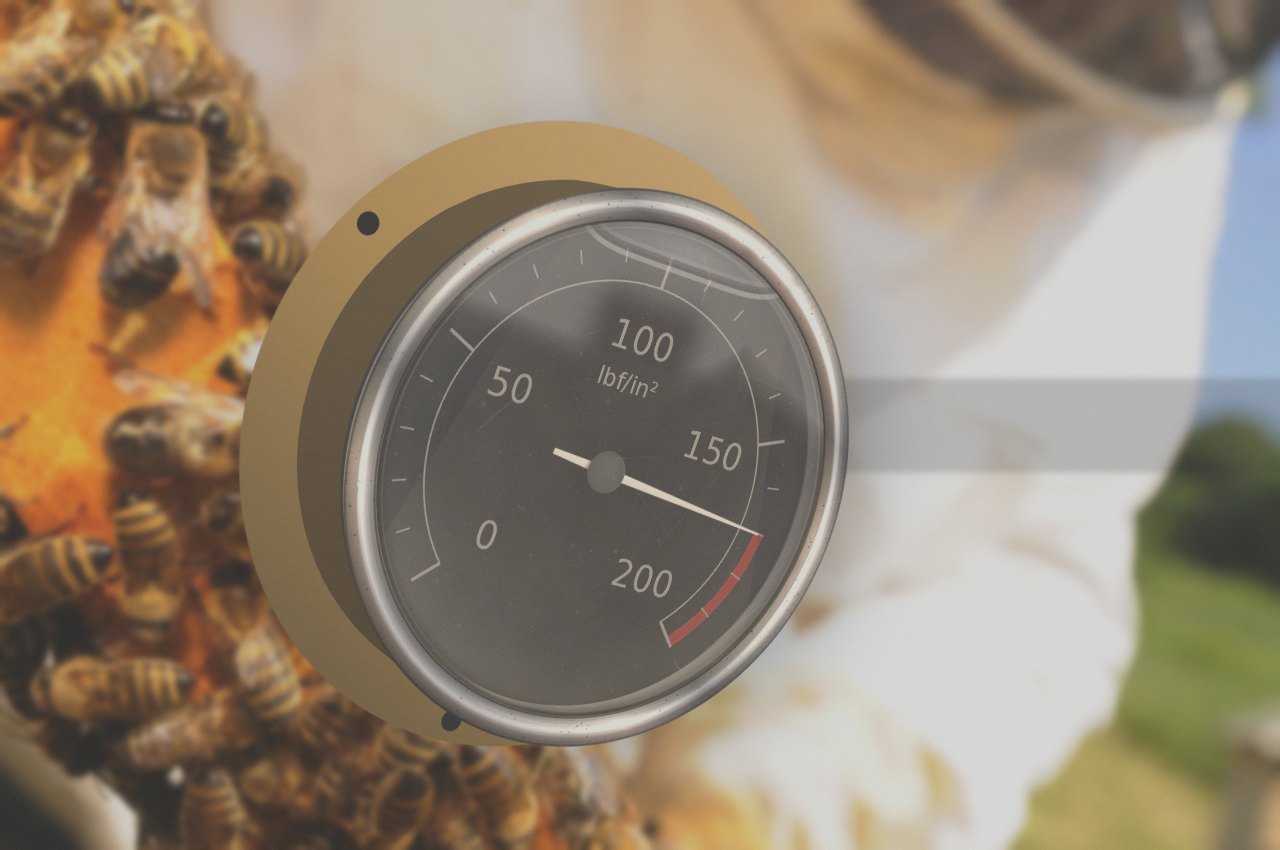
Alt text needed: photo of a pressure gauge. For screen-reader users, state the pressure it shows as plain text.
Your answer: 170 psi
